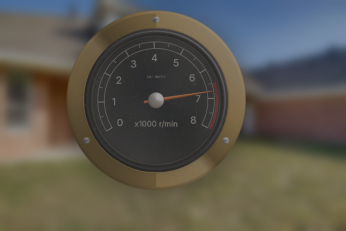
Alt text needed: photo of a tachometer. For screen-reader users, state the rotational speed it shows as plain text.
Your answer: 6750 rpm
